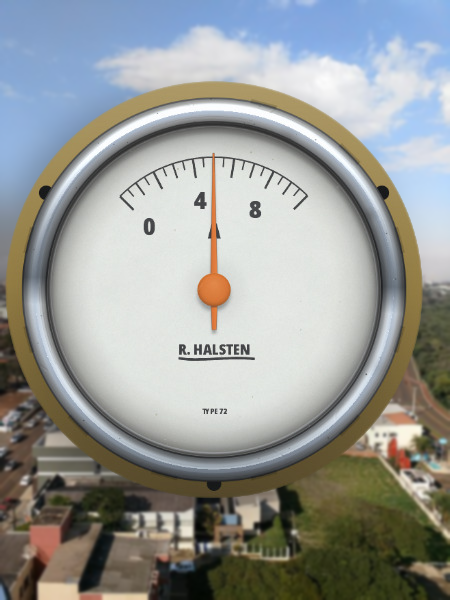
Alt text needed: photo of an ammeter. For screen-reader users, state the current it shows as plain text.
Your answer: 5 A
